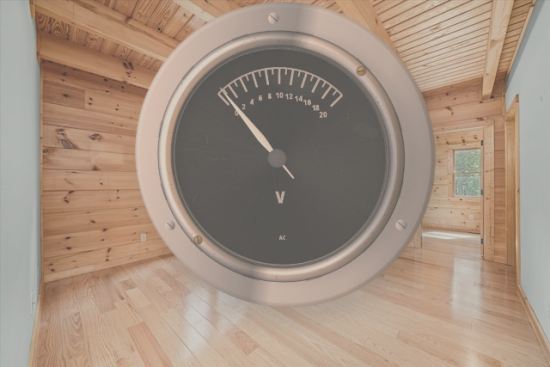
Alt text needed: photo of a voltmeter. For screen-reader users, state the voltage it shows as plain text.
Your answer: 1 V
